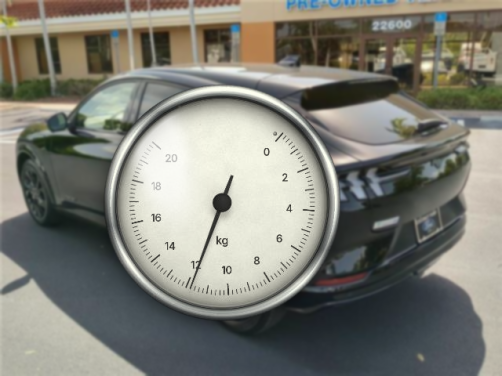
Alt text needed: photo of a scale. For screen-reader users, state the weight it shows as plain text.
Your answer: 11.8 kg
